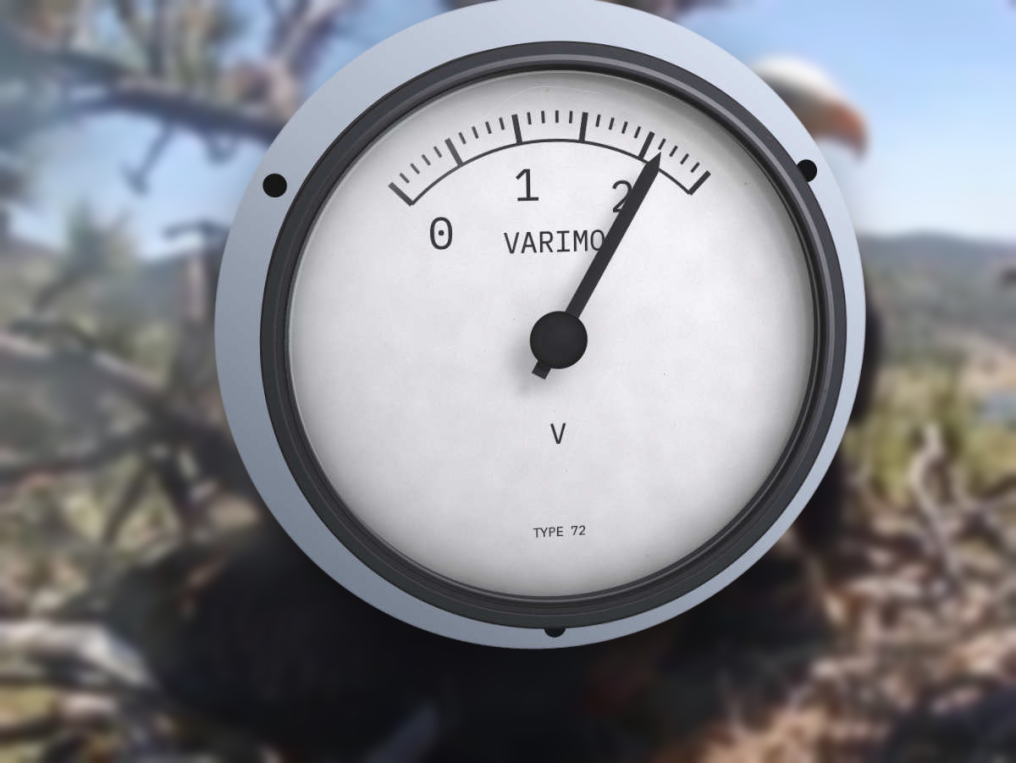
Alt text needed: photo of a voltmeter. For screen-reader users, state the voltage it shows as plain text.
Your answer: 2.1 V
